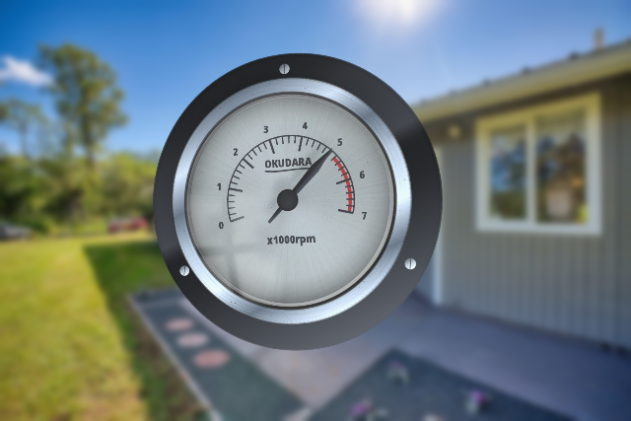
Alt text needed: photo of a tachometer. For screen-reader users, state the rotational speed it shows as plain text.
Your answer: 5000 rpm
